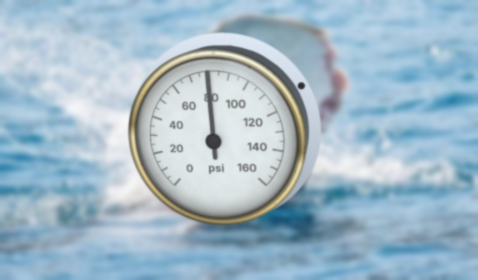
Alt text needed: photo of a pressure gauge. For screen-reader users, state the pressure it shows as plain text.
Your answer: 80 psi
